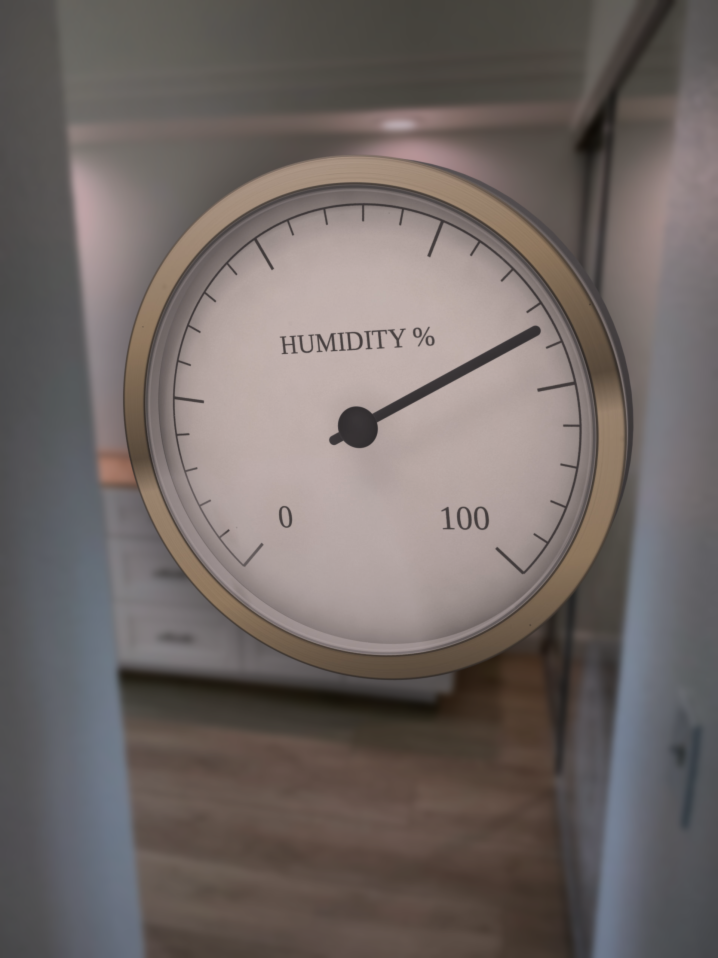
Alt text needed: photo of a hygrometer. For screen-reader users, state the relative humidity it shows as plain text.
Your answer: 74 %
